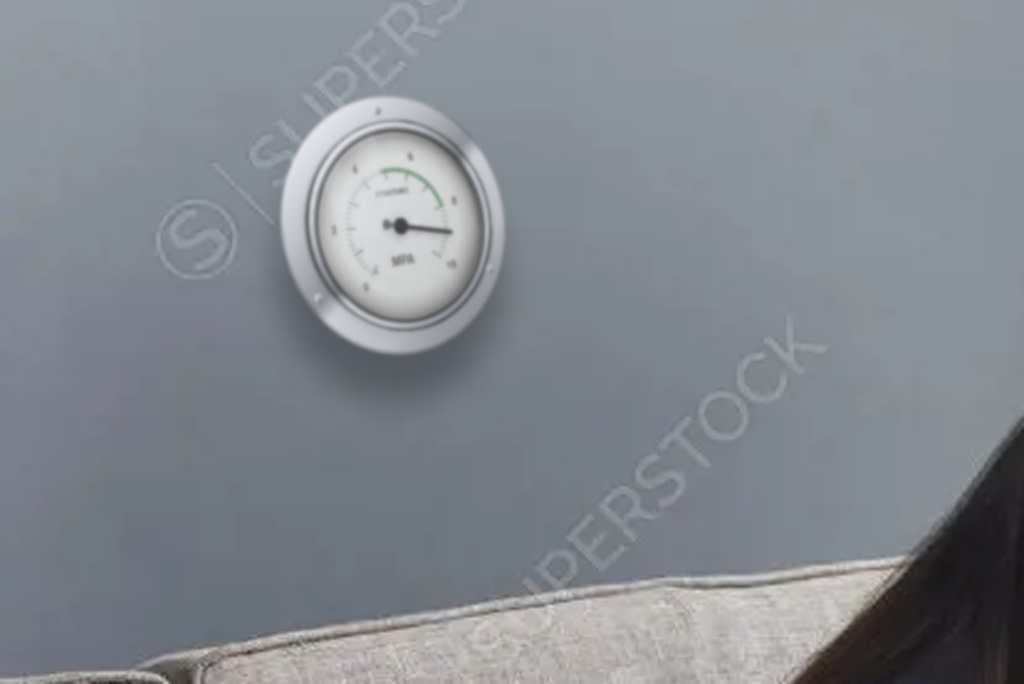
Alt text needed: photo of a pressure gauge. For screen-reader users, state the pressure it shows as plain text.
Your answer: 9 MPa
